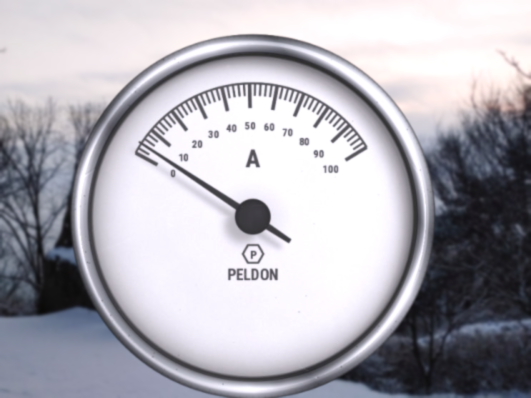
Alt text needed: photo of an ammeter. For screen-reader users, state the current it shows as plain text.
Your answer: 4 A
